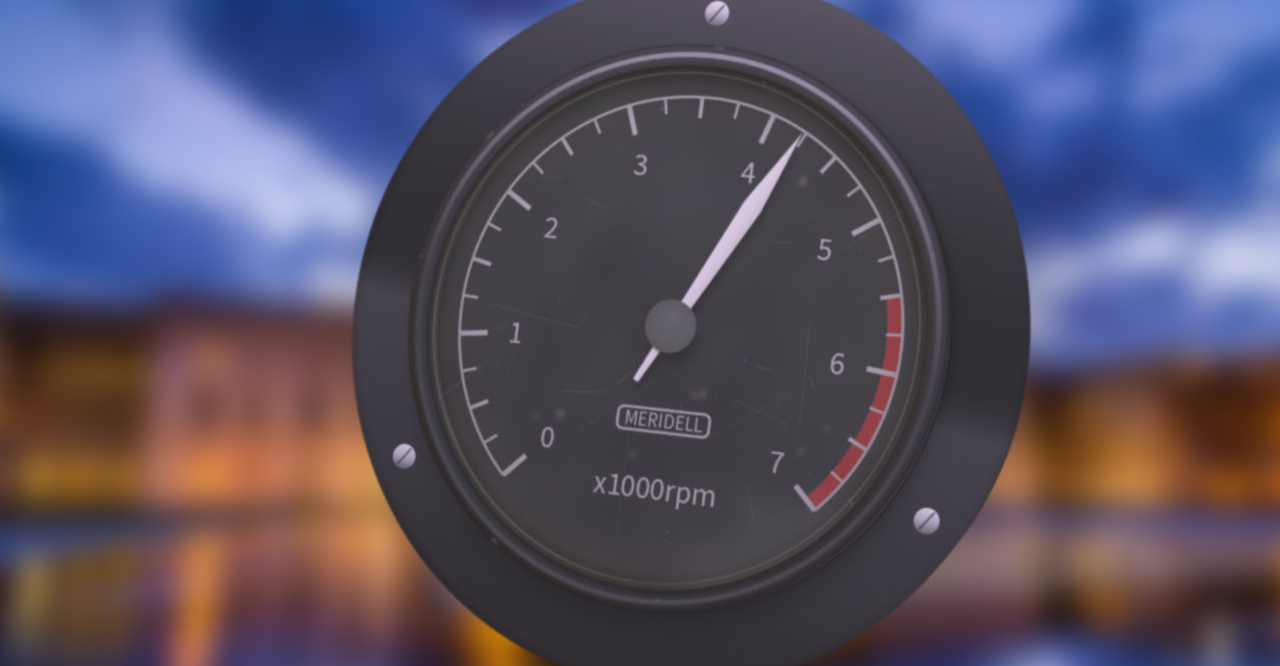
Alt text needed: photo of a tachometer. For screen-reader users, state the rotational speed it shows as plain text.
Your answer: 4250 rpm
